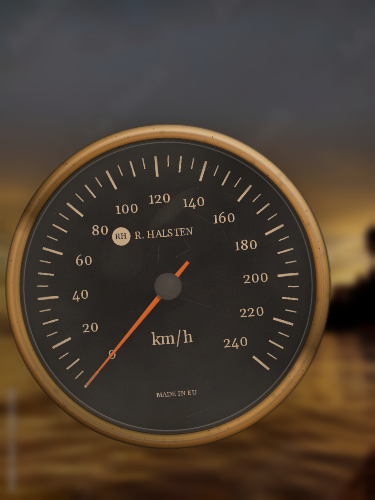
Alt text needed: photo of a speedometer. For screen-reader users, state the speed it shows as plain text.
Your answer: 0 km/h
